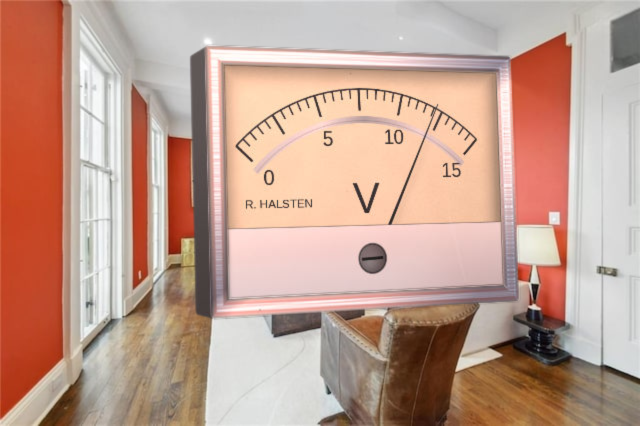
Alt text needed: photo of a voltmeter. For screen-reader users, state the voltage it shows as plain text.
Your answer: 12 V
